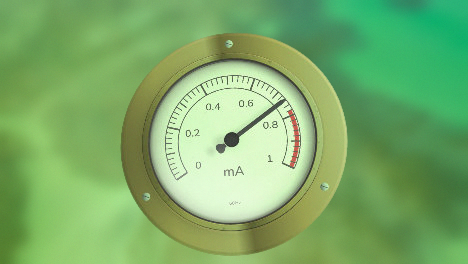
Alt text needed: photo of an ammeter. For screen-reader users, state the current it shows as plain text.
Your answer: 0.74 mA
